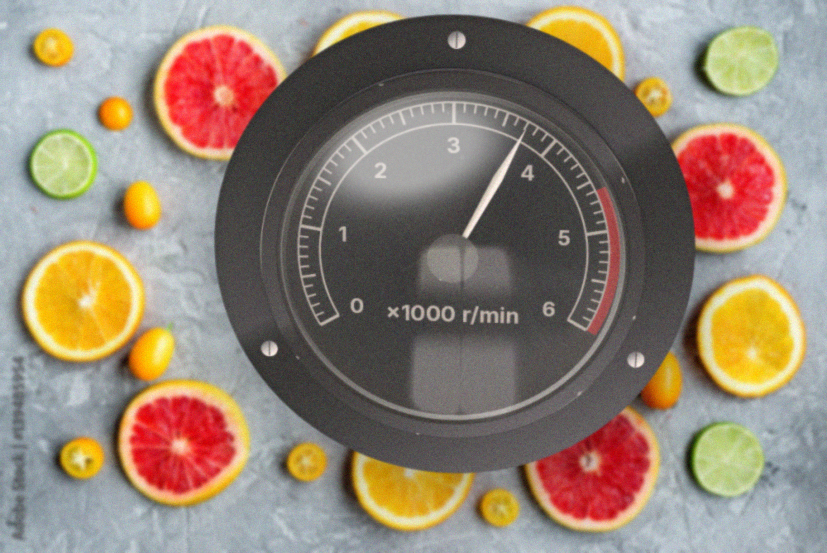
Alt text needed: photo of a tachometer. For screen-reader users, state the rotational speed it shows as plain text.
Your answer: 3700 rpm
